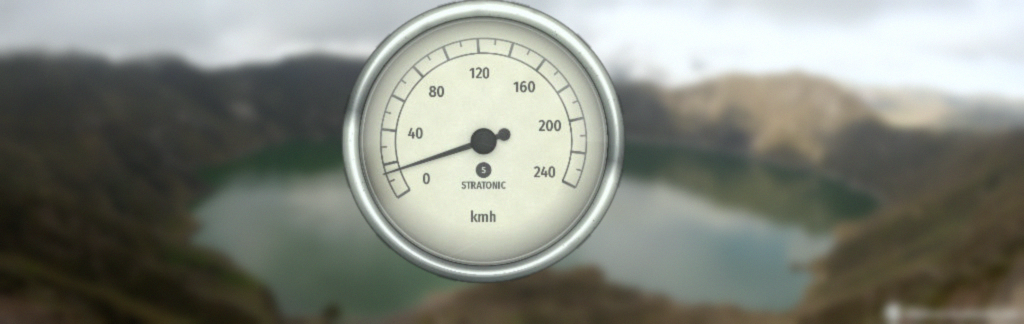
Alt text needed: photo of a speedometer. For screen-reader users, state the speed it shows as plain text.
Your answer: 15 km/h
